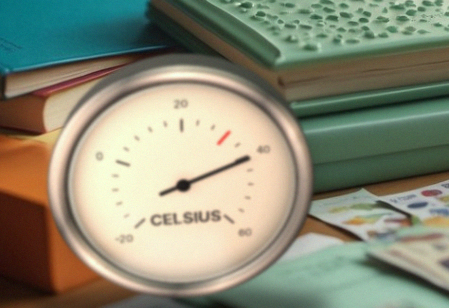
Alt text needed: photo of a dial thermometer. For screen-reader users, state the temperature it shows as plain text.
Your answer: 40 °C
